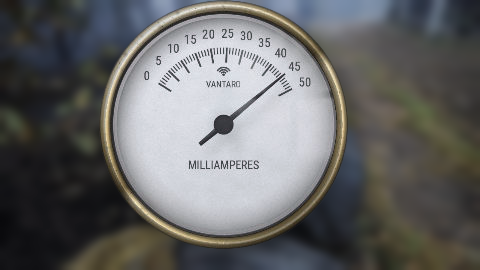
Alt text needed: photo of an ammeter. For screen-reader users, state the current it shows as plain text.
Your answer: 45 mA
